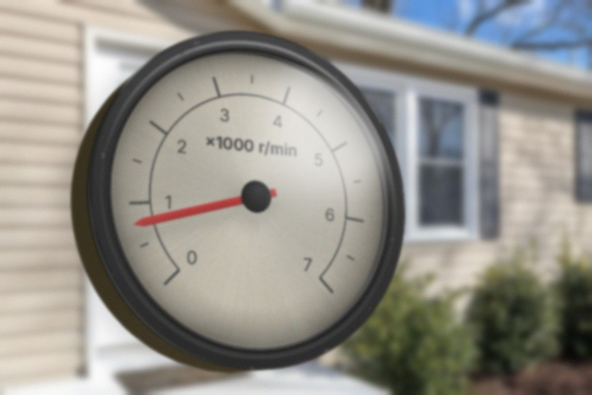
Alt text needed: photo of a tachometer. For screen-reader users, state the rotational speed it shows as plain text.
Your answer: 750 rpm
